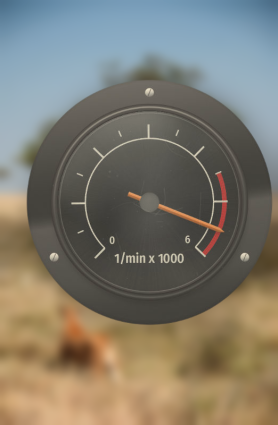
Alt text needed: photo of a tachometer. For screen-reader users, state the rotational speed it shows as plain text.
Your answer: 5500 rpm
